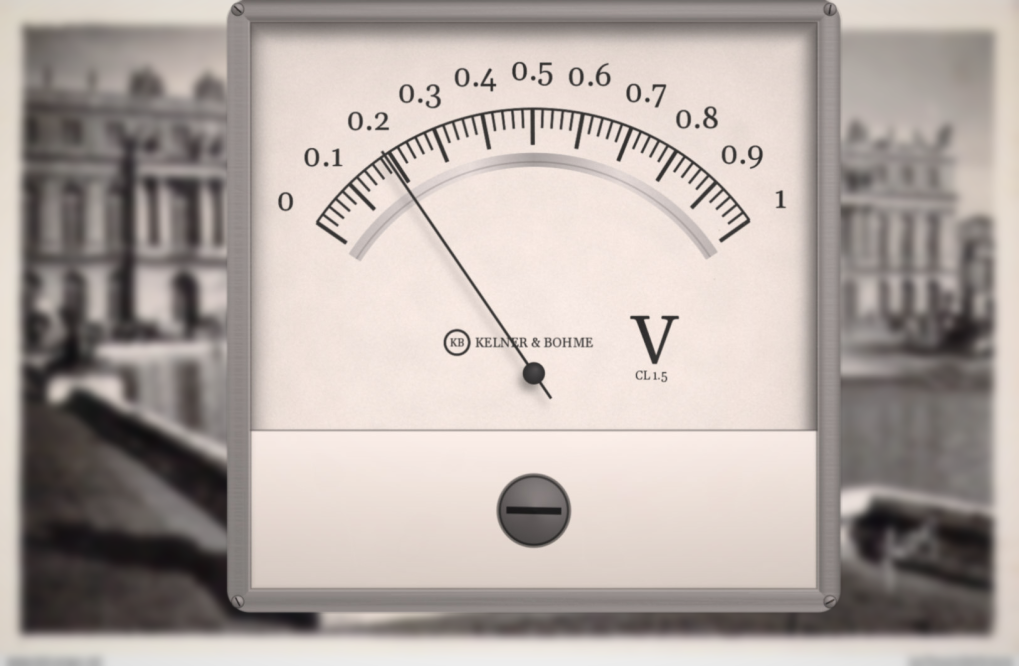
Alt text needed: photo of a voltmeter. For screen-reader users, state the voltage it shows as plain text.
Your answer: 0.19 V
